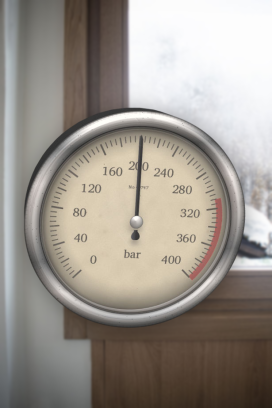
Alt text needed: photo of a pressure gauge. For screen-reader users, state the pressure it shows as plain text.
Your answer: 200 bar
